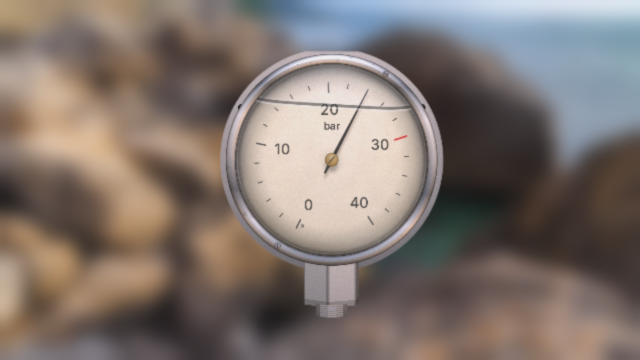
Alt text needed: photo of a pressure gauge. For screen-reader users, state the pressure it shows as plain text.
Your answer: 24 bar
